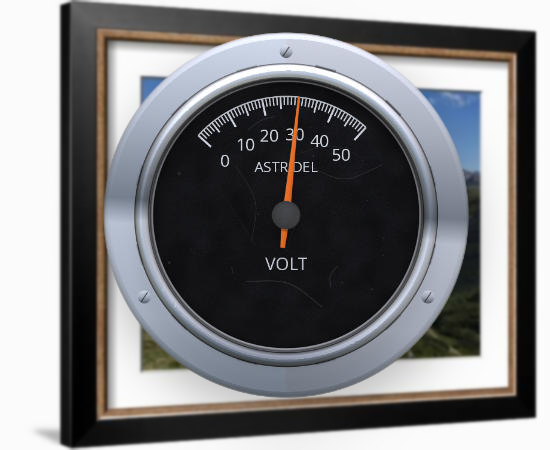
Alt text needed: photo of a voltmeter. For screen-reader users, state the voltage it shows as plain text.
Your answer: 30 V
